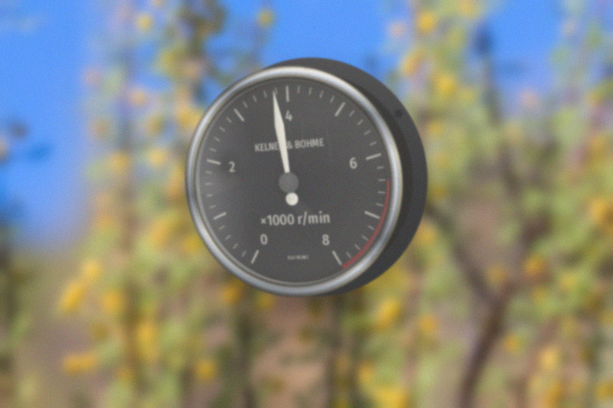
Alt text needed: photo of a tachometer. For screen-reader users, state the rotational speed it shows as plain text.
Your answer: 3800 rpm
